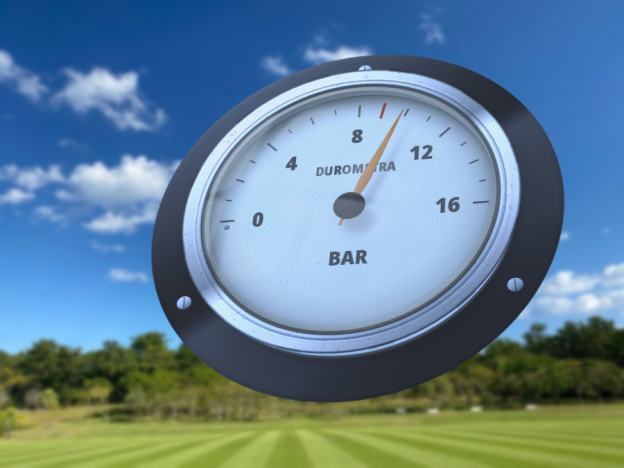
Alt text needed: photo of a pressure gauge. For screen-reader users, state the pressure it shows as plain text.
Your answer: 10 bar
